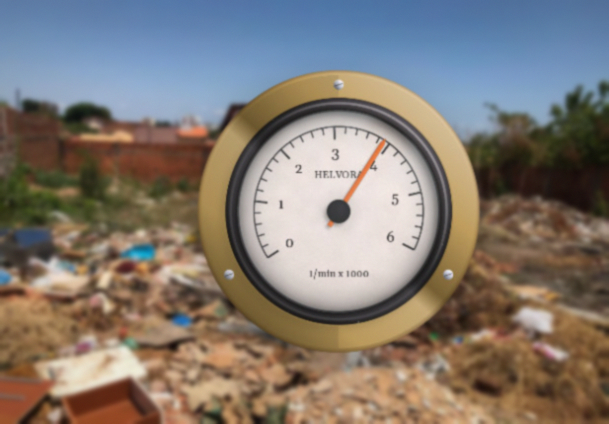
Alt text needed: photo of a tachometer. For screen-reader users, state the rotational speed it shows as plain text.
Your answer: 3900 rpm
